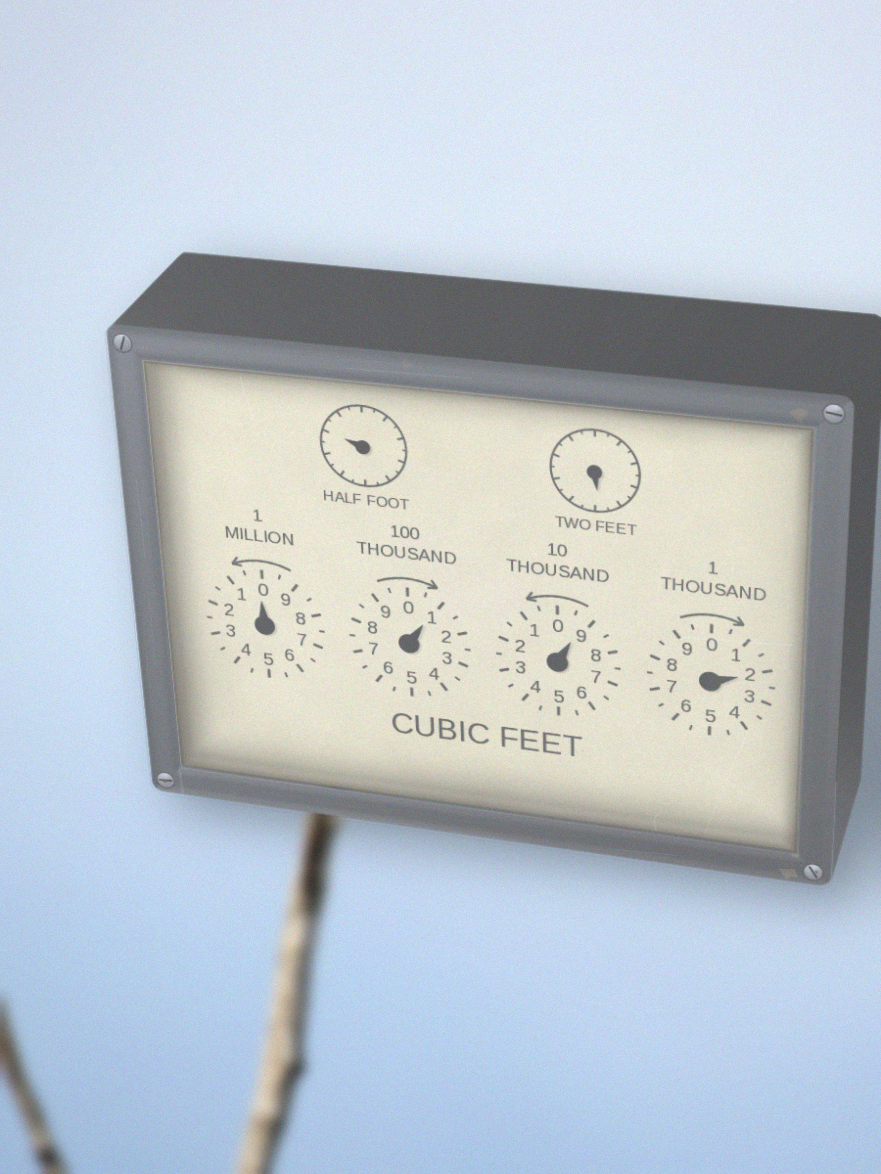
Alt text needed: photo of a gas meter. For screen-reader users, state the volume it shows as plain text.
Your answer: 9200 ft³
